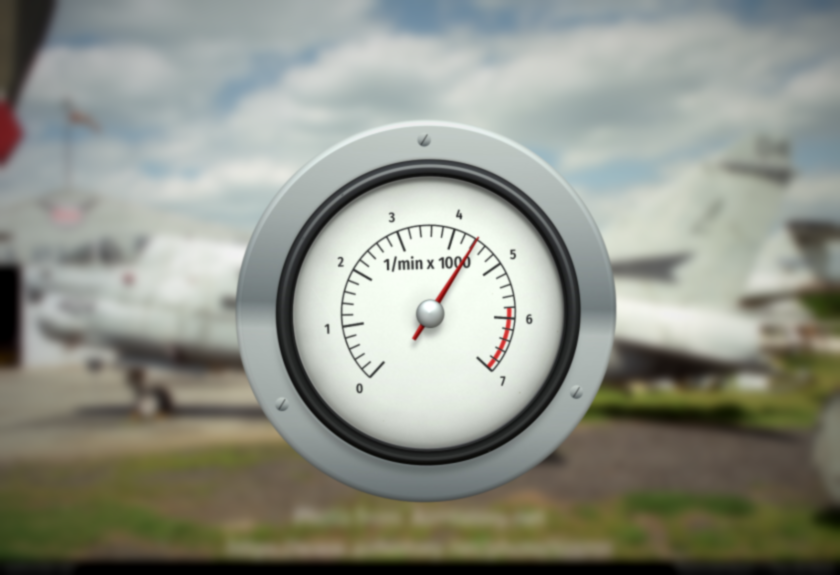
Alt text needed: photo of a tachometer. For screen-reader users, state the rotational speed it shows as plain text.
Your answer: 4400 rpm
